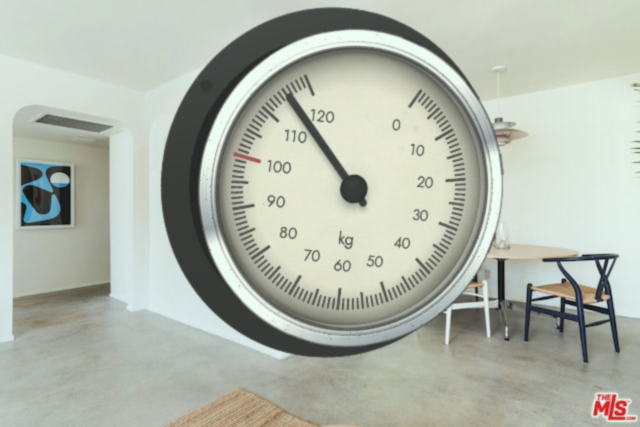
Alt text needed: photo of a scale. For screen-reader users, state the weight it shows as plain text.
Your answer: 115 kg
